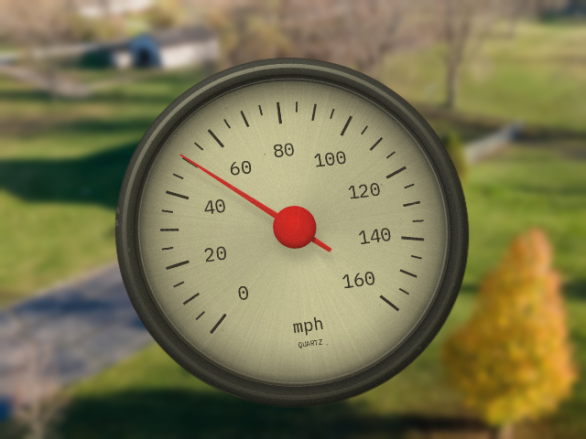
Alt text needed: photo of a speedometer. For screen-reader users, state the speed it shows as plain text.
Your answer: 50 mph
